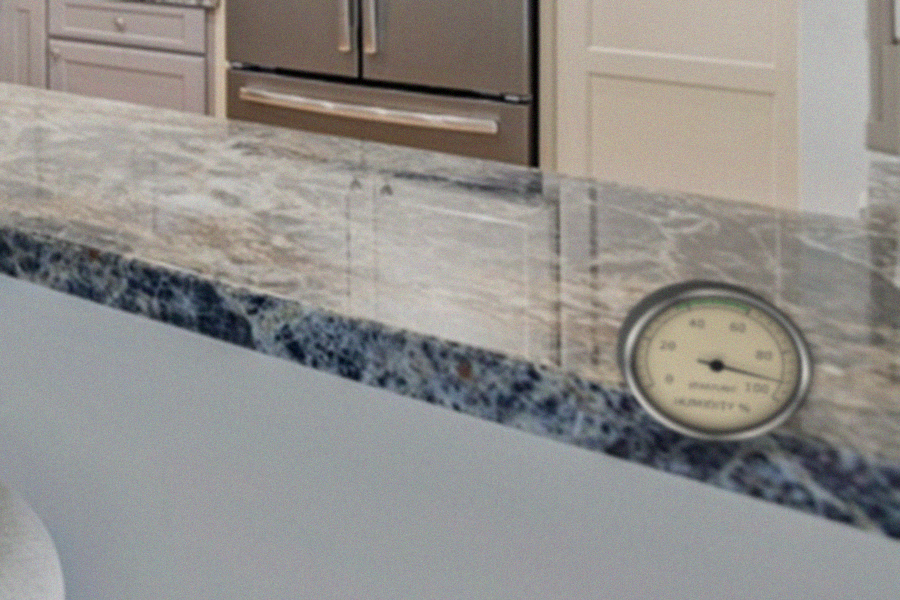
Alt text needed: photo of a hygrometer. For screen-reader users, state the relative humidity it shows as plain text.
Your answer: 92 %
